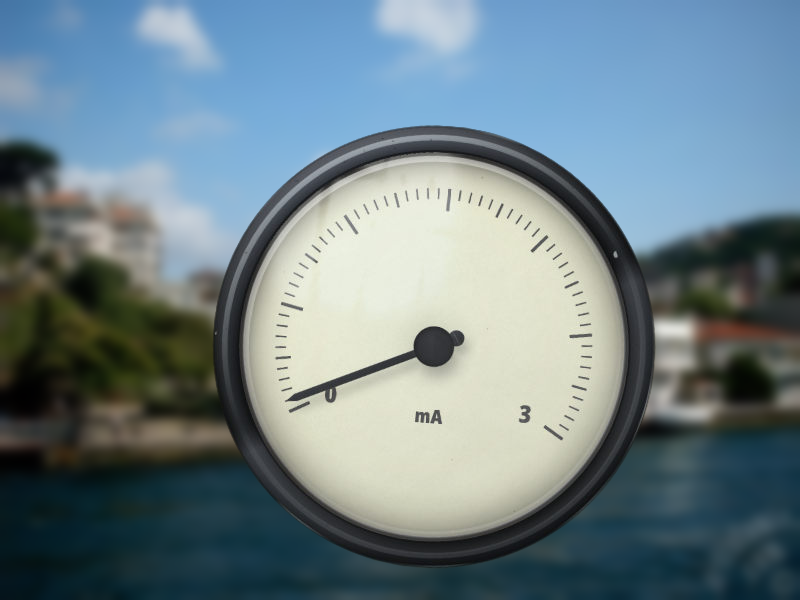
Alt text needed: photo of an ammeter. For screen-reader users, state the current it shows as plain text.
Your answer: 0.05 mA
